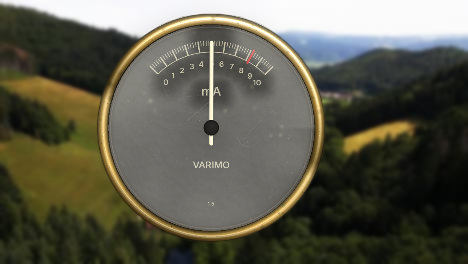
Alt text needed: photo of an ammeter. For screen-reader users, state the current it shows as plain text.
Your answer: 5 mA
